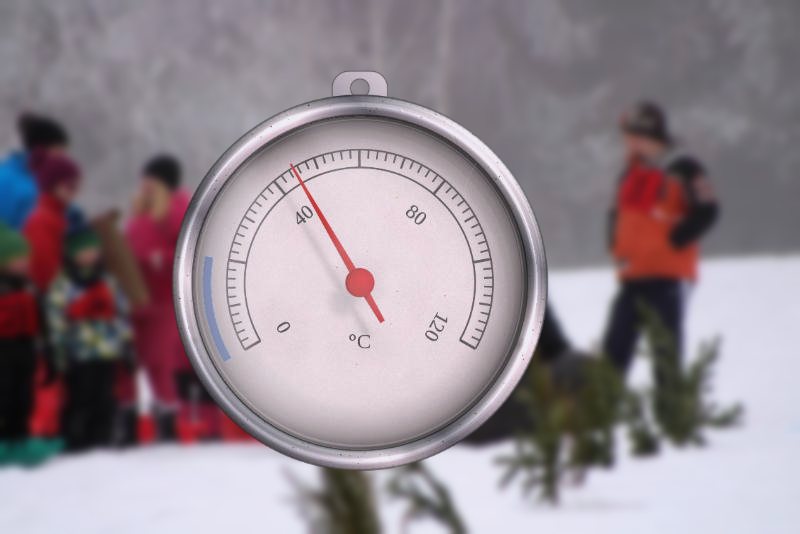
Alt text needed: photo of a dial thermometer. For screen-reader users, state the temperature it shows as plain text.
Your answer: 45 °C
